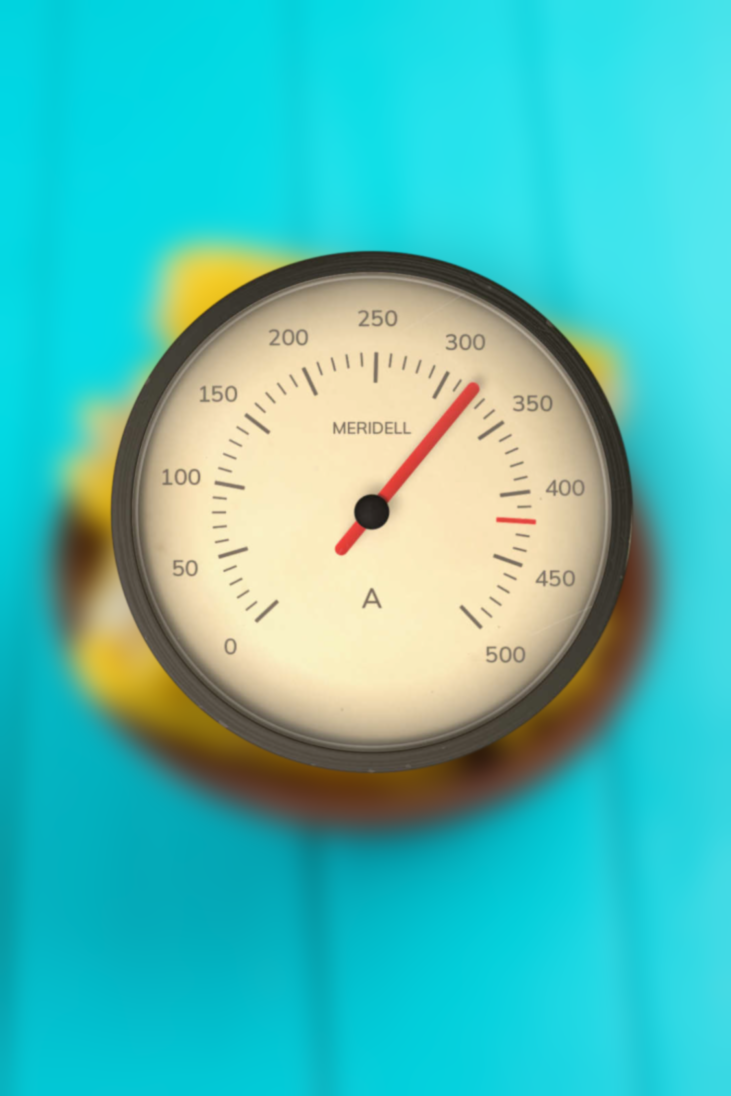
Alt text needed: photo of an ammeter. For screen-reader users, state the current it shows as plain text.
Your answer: 320 A
